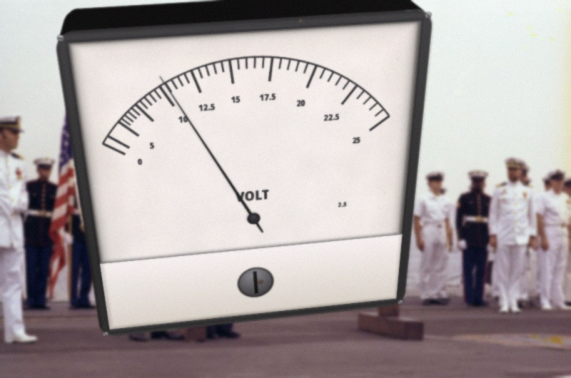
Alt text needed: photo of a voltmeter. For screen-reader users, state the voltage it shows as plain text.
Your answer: 10.5 V
